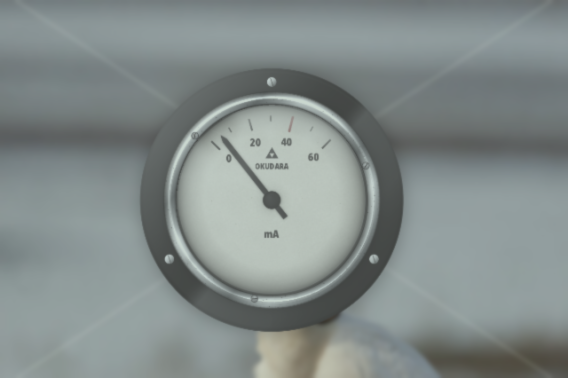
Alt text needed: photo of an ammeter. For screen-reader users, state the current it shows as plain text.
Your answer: 5 mA
